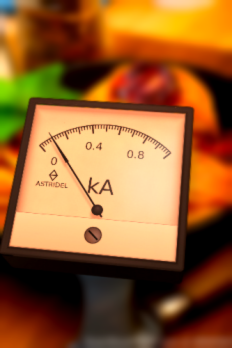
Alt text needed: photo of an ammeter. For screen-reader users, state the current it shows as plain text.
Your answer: 0.1 kA
